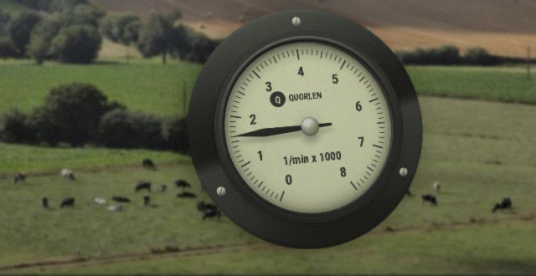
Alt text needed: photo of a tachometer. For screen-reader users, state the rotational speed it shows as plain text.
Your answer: 1600 rpm
